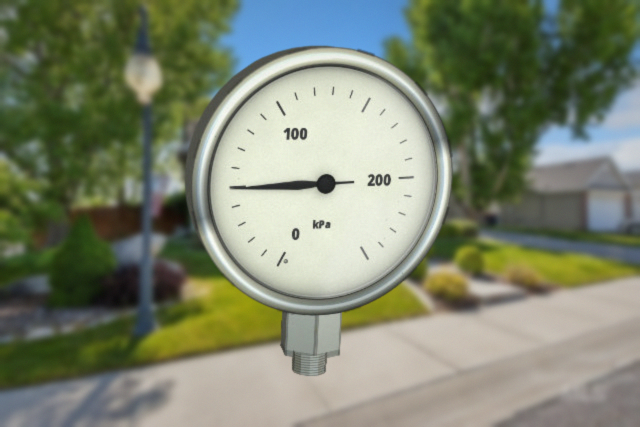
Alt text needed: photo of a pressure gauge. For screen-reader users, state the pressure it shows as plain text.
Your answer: 50 kPa
